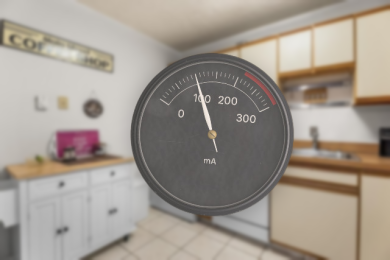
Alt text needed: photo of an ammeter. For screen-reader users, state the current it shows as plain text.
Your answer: 100 mA
